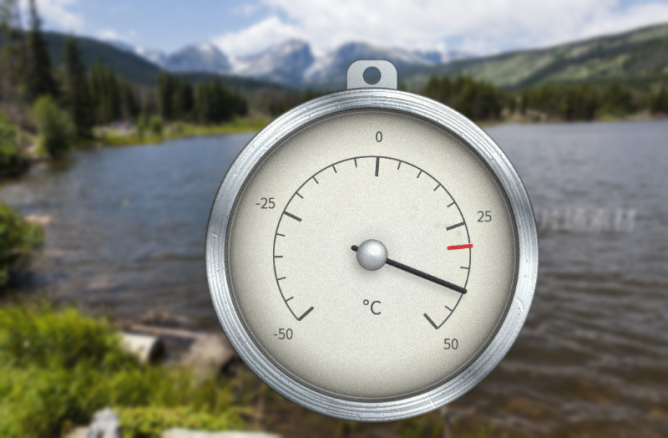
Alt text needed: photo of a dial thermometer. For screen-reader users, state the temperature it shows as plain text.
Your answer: 40 °C
